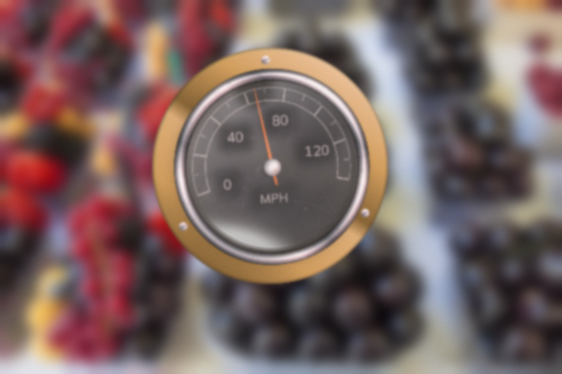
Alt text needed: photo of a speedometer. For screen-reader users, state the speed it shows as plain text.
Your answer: 65 mph
